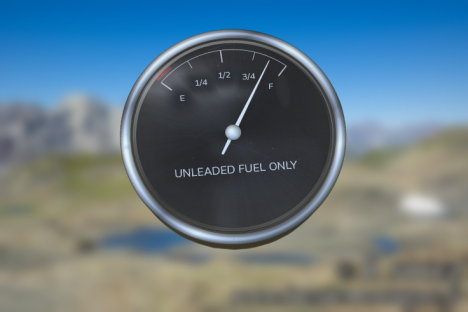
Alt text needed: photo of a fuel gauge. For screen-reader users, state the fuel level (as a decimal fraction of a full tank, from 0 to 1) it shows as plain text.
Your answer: 0.875
